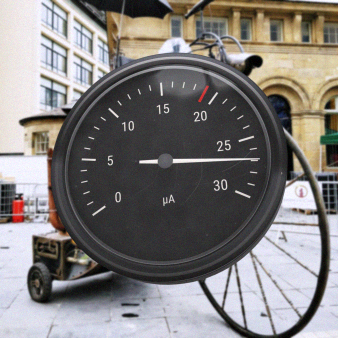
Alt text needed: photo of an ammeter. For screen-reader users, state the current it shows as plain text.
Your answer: 27 µA
